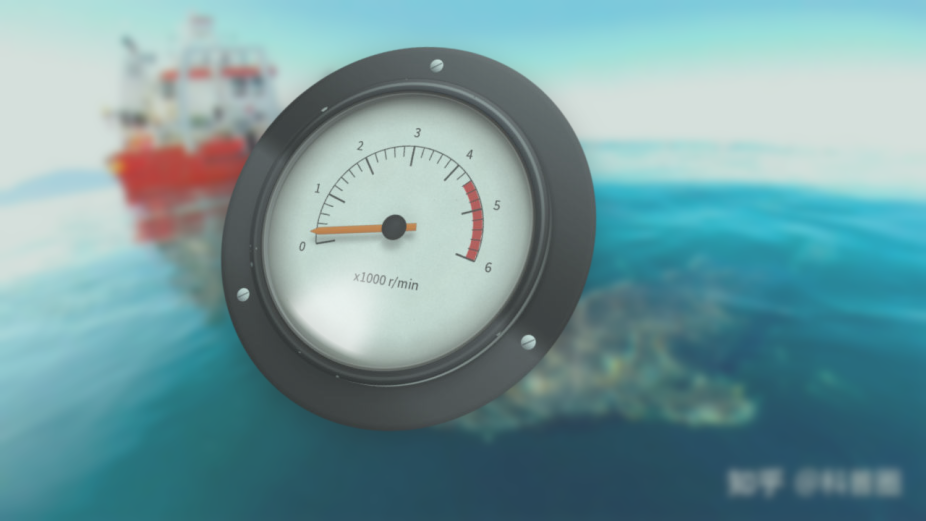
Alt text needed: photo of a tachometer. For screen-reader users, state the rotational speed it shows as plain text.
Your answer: 200 rpm
